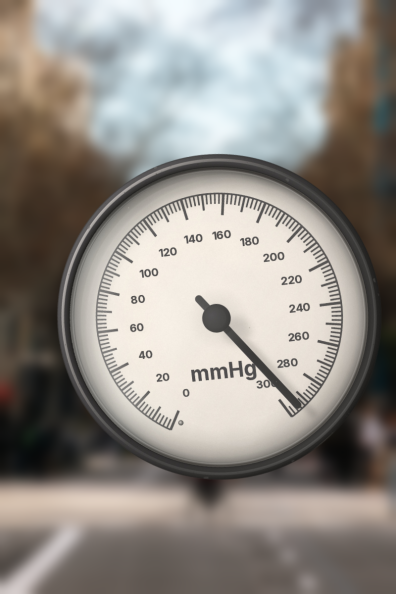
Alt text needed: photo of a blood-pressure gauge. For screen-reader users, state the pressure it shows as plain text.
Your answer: 294 mmHg
